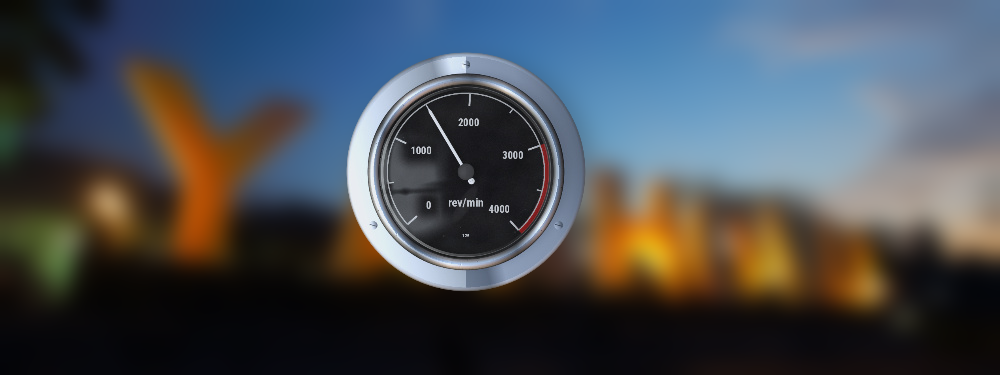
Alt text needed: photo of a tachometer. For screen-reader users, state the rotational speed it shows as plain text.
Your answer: 1500 rpm
